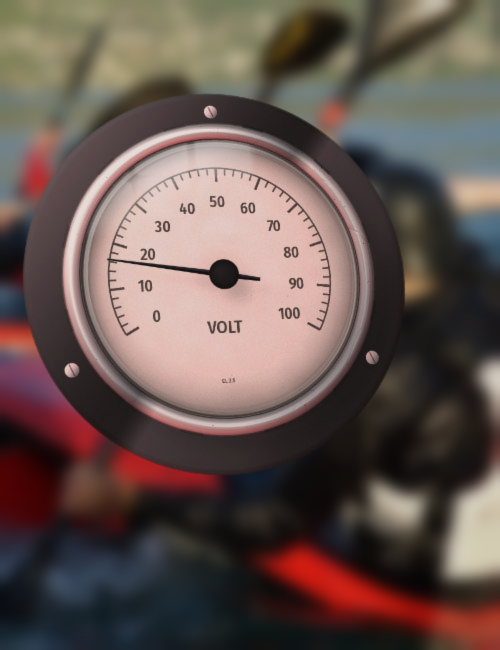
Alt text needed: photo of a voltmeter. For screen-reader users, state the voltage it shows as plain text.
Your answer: 16 V
